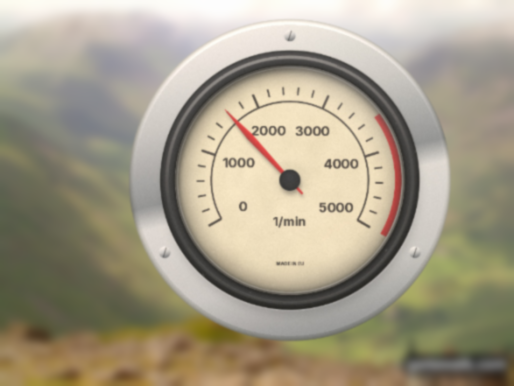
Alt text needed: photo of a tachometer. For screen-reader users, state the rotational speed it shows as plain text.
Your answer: 1600 rpm
